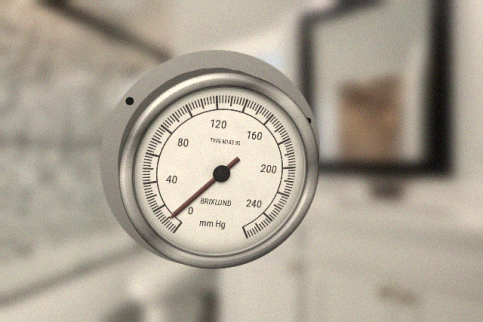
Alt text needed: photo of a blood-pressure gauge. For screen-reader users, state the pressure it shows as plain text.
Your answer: 10 mmHg
